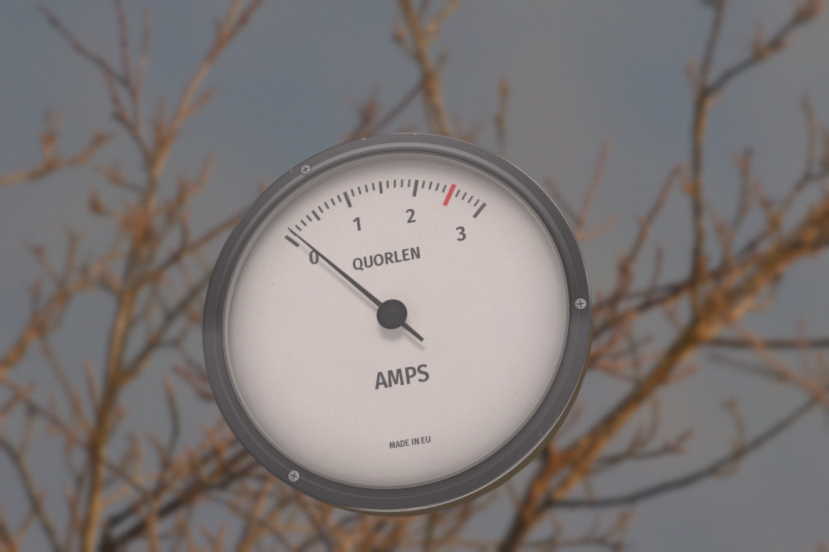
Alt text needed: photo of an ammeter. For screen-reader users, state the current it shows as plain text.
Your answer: 0.1 A
